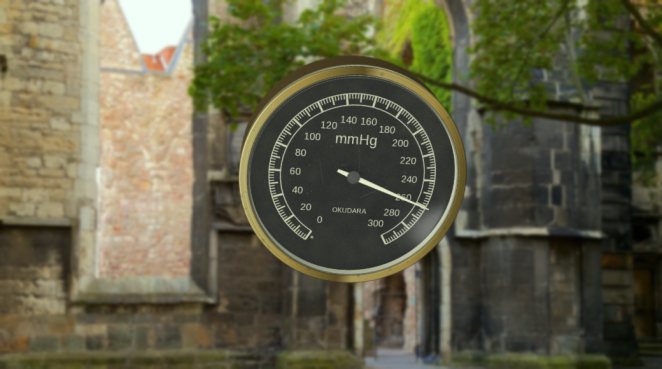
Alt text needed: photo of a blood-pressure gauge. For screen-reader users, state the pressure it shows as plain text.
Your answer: 260 mmHg
